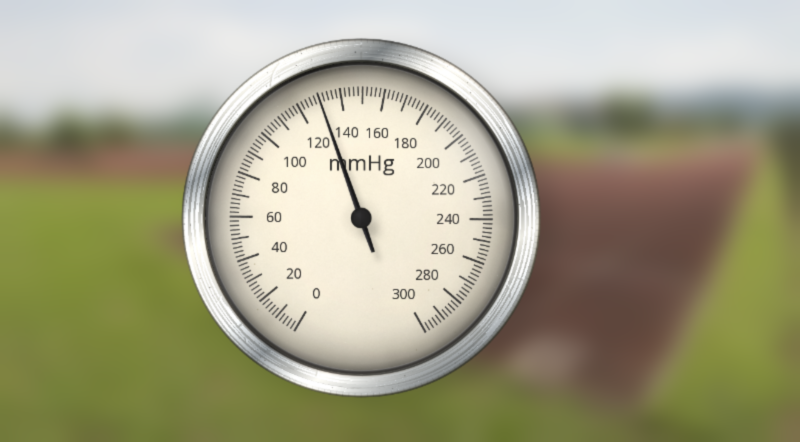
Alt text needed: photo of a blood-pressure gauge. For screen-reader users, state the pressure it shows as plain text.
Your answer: 130 mmHg
